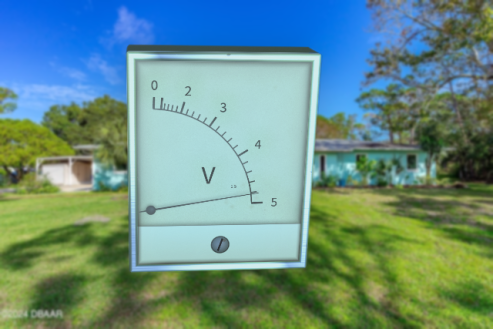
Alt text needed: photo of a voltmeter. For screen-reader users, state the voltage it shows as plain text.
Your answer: 4.8 V
